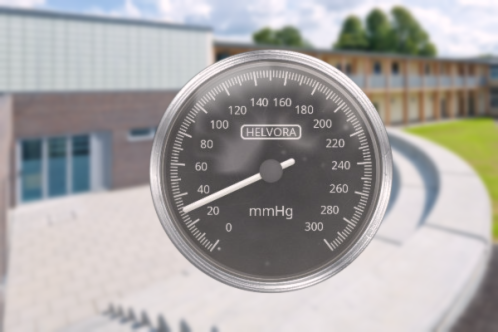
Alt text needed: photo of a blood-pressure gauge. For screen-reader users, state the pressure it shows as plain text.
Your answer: 30 mmHg
